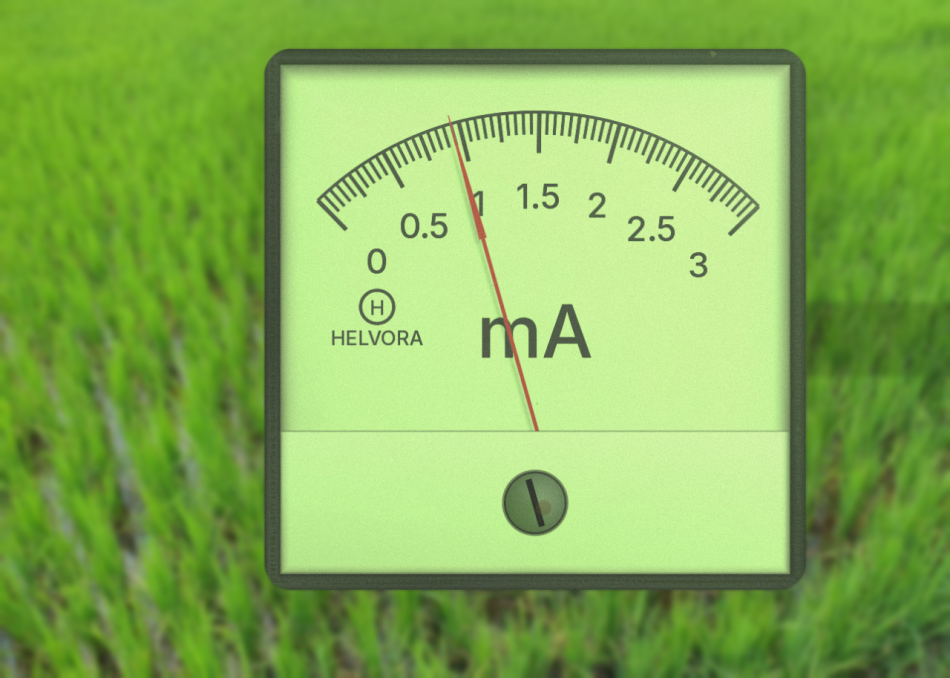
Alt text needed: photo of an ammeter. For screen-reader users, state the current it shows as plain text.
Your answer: 0.95 mA
